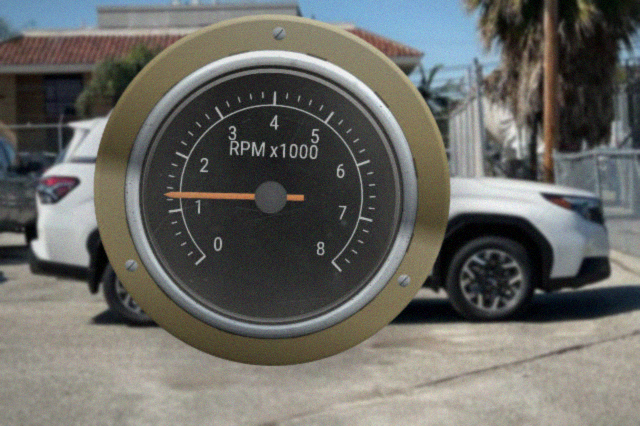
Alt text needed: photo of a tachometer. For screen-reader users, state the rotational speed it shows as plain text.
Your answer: 1300 rpm
